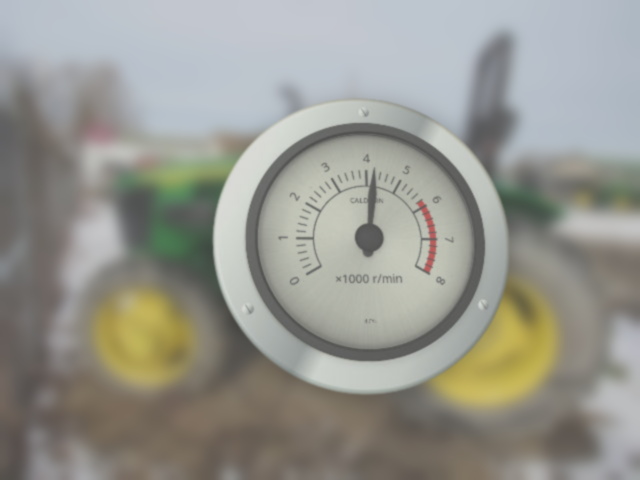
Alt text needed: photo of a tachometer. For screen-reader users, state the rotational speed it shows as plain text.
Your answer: 4200 rpm
